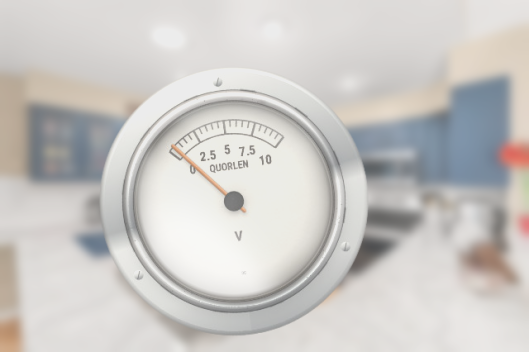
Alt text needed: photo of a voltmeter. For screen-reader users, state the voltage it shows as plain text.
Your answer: 0.5 V
